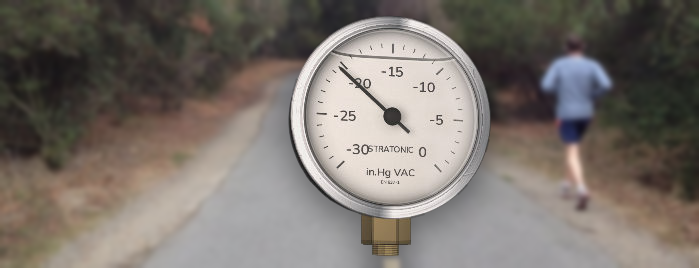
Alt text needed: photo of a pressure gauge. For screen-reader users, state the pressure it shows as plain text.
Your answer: -20.5 inHg
